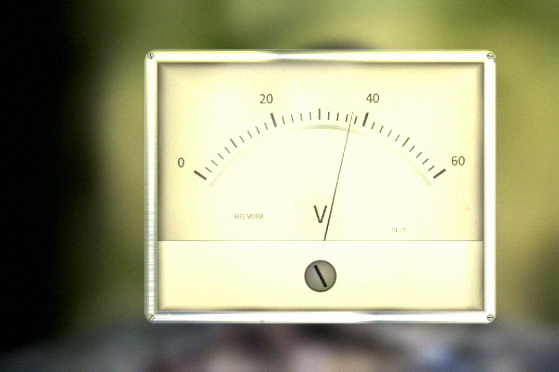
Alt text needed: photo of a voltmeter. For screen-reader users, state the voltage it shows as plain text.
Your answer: 37 V
